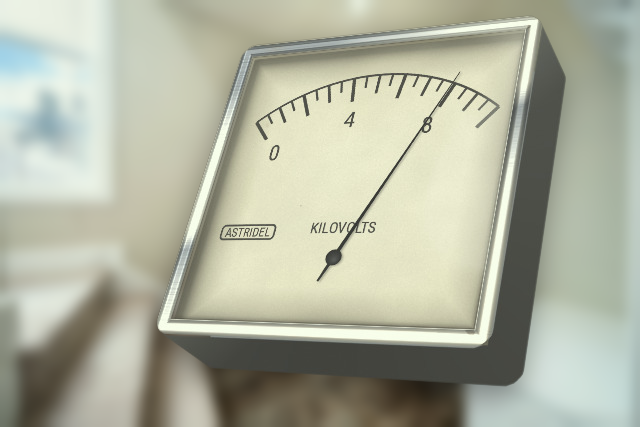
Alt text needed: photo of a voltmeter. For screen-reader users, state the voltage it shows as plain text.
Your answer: 8 kV
